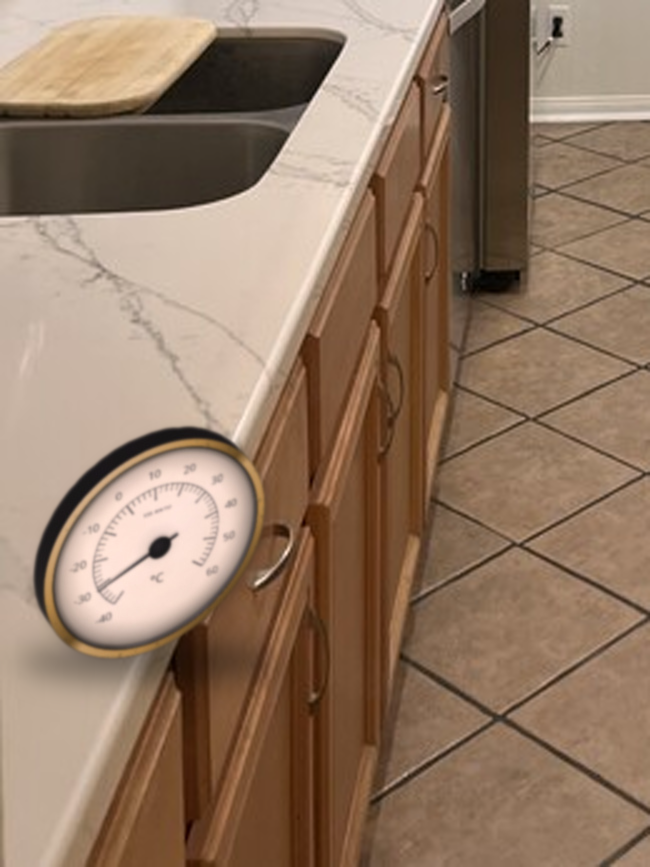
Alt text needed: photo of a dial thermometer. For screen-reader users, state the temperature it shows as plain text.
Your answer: -30 °C
